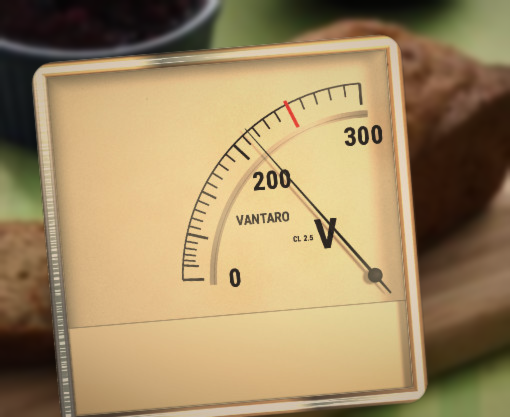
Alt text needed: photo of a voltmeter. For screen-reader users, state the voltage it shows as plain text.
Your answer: 215 V
